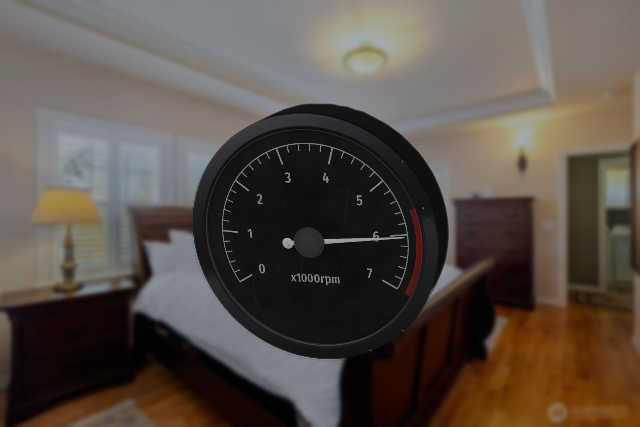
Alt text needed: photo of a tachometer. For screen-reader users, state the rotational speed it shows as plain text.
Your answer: 6000 rpm
